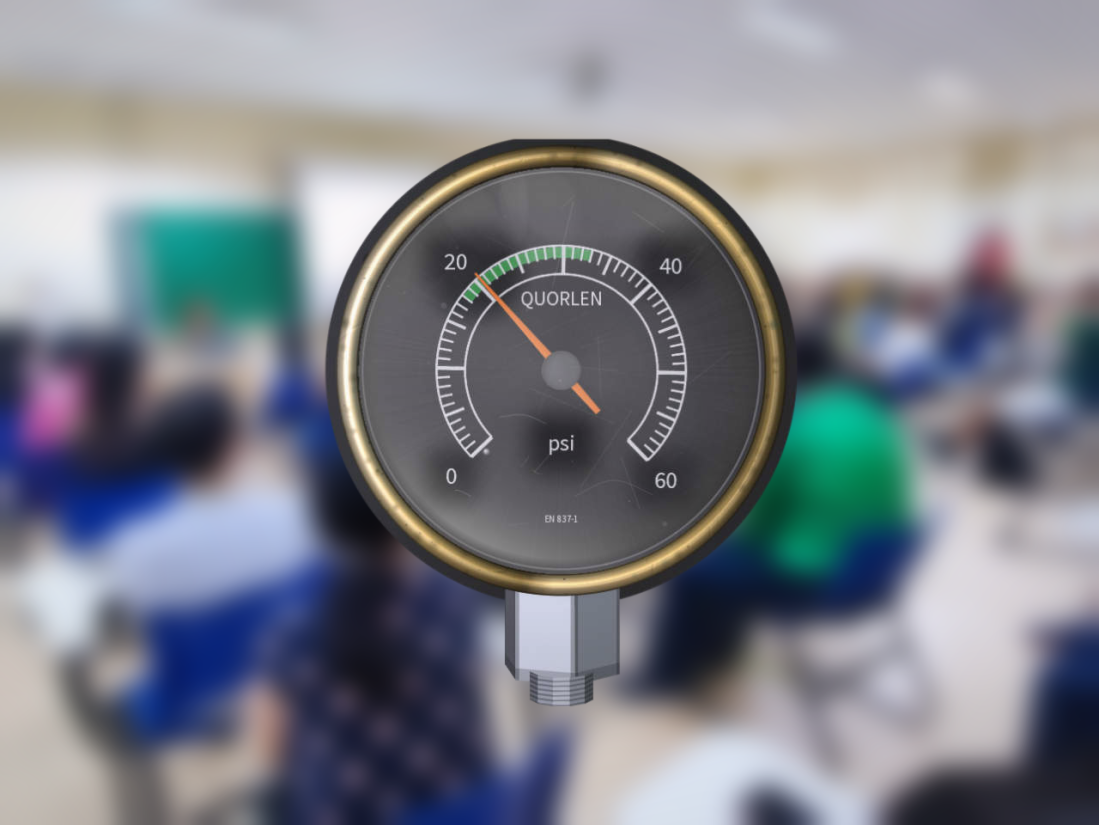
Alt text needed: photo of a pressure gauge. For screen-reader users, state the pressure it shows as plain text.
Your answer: 20.5 psi
